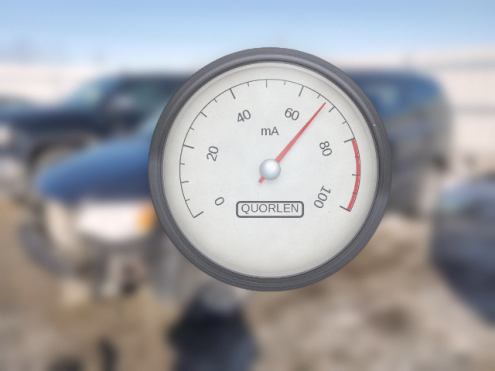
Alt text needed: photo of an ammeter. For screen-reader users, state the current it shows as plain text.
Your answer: 67.5 mA
